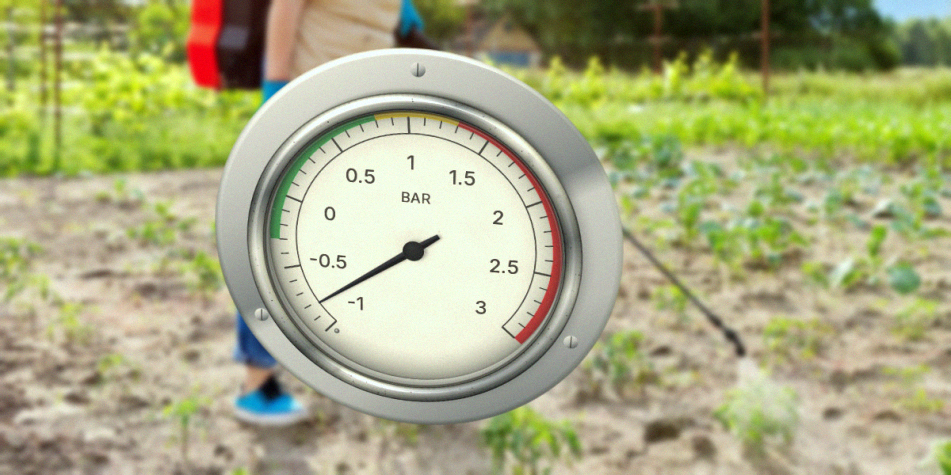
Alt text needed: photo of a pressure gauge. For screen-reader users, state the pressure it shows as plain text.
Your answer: -0.8 bar
